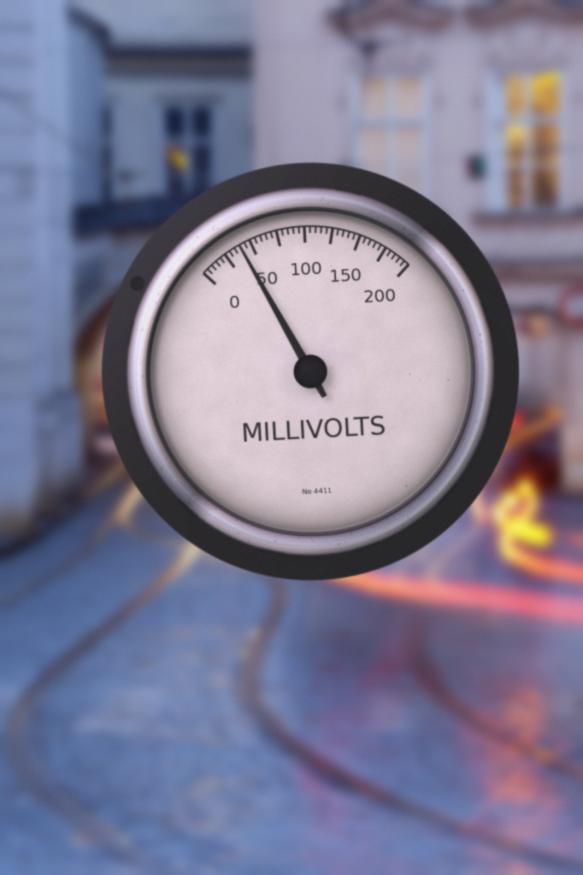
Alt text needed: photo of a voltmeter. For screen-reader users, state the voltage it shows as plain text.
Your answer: 40 mV
